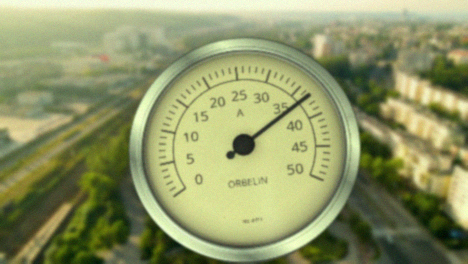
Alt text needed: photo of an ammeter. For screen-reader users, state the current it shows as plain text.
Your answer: 37 A
